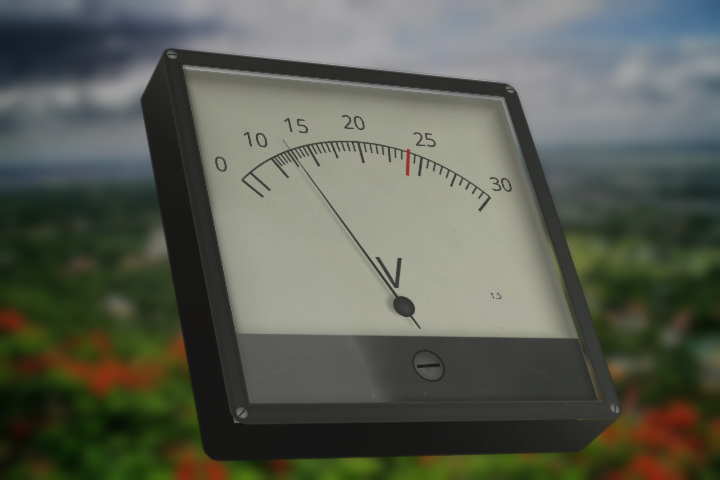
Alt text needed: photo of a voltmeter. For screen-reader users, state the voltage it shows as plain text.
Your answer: 12.5 V
